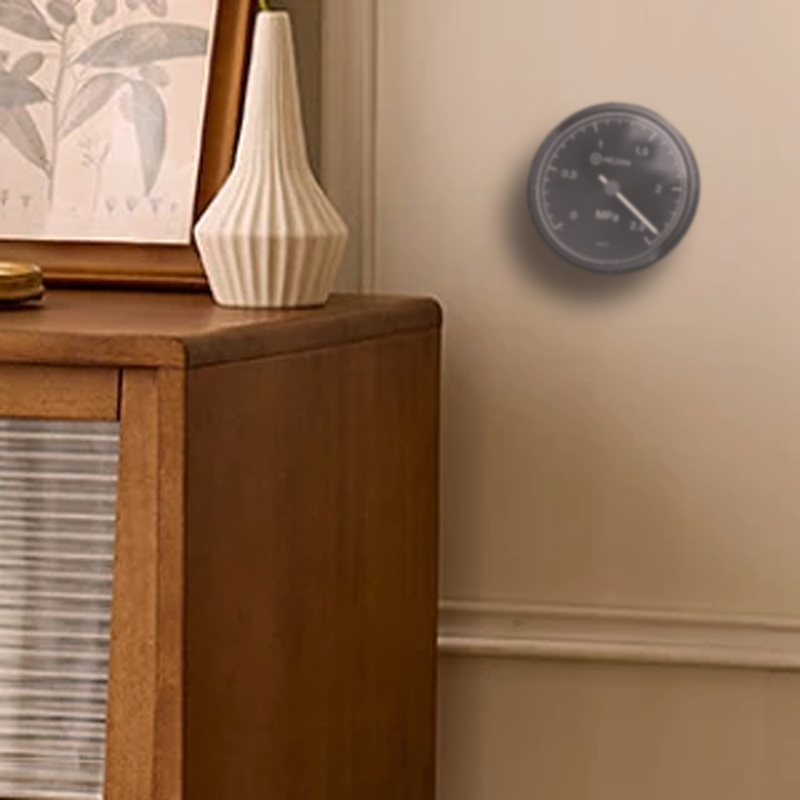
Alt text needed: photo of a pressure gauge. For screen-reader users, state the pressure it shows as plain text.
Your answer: 2.4 MPa
